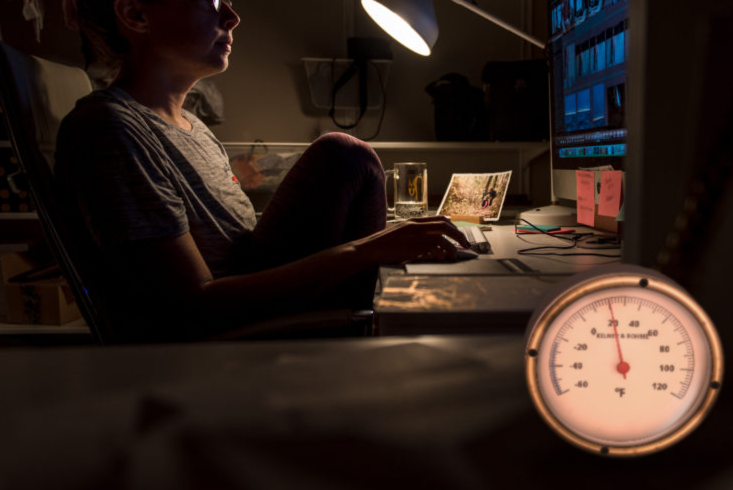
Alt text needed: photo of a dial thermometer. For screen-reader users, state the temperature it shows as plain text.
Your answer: 20 °F
